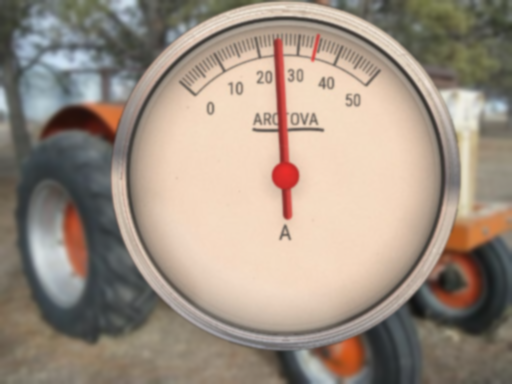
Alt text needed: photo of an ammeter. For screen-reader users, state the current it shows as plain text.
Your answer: 25 A
